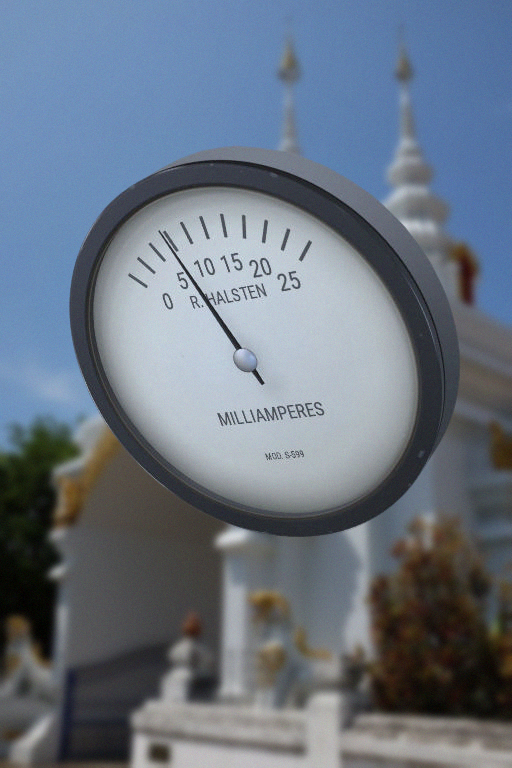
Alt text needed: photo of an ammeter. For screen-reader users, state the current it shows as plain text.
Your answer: 7.5 mA
